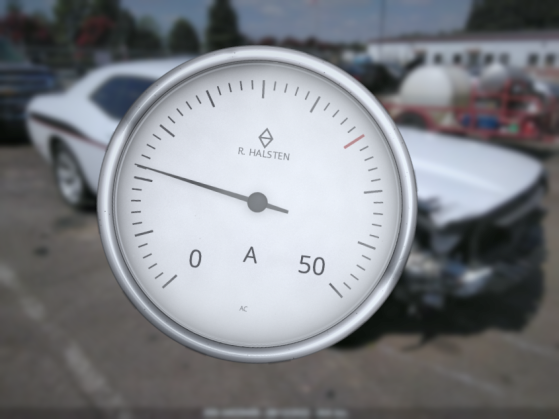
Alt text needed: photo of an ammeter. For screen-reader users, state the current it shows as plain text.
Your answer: 11 A
